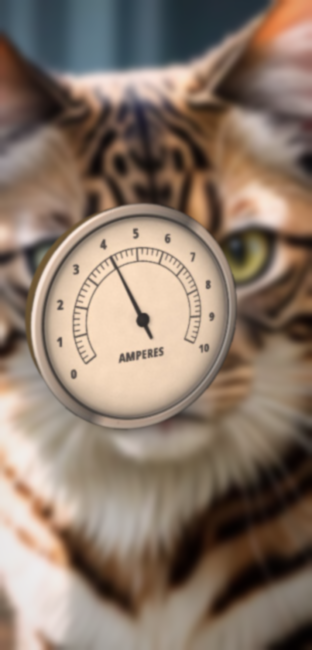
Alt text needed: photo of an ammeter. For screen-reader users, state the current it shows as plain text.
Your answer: 4 A
